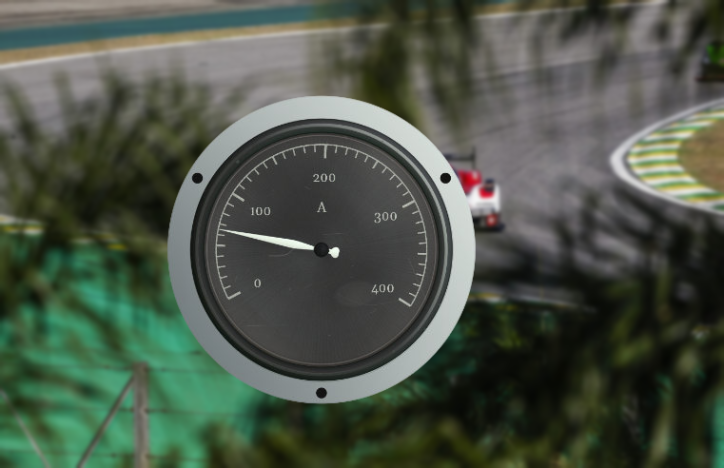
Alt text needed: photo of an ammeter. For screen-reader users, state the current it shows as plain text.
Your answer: 65 A
